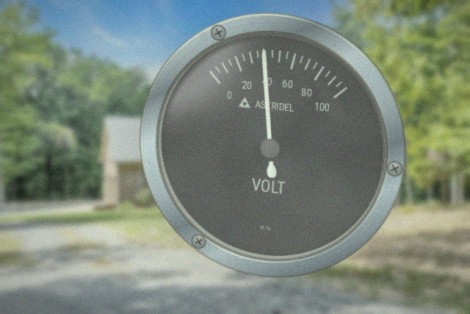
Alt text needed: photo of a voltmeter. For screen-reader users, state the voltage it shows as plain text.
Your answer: 40 V
